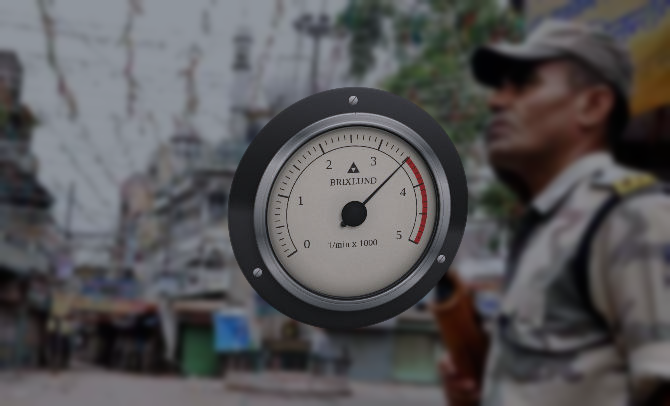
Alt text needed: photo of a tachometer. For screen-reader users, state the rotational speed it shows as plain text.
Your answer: 3500 rpm
